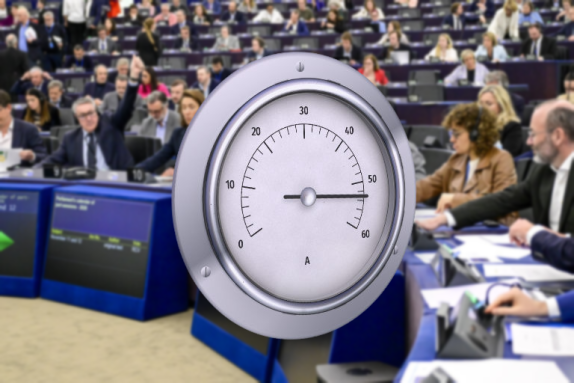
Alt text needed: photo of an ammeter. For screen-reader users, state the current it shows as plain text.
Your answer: 53 A
